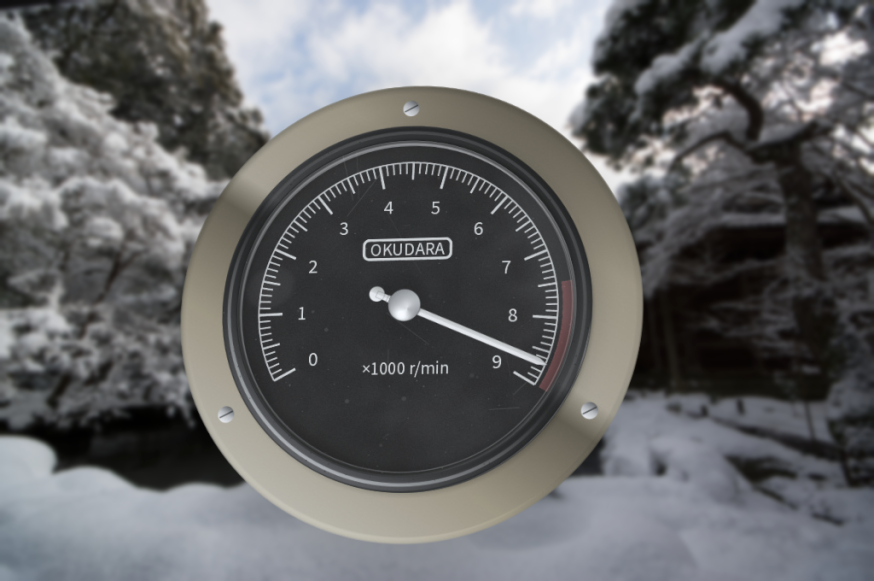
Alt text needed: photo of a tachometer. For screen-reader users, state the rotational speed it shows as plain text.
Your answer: 8700 rpm
